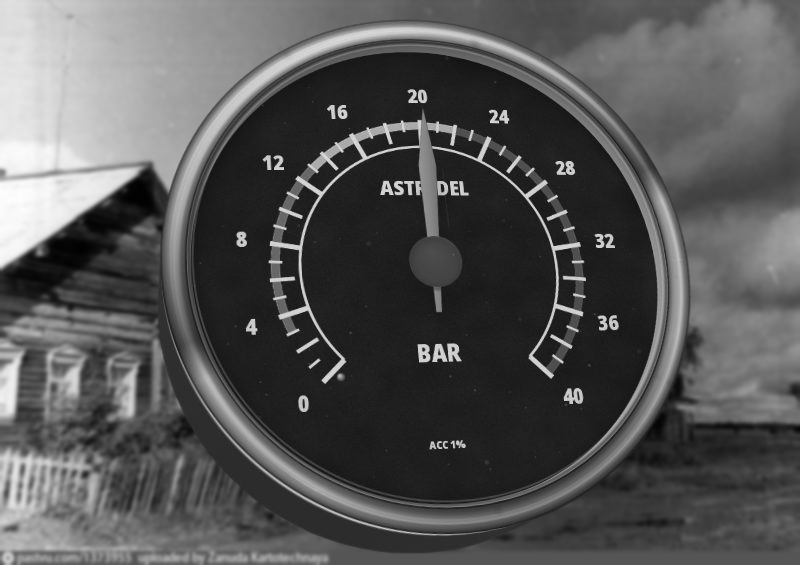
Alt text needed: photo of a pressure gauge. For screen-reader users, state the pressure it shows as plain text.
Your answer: 20 bar
